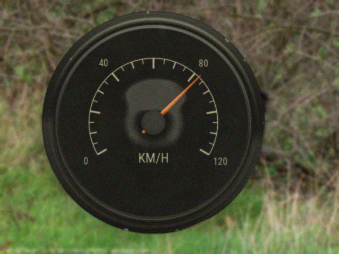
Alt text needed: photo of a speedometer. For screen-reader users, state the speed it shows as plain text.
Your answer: 82.5 km/h
